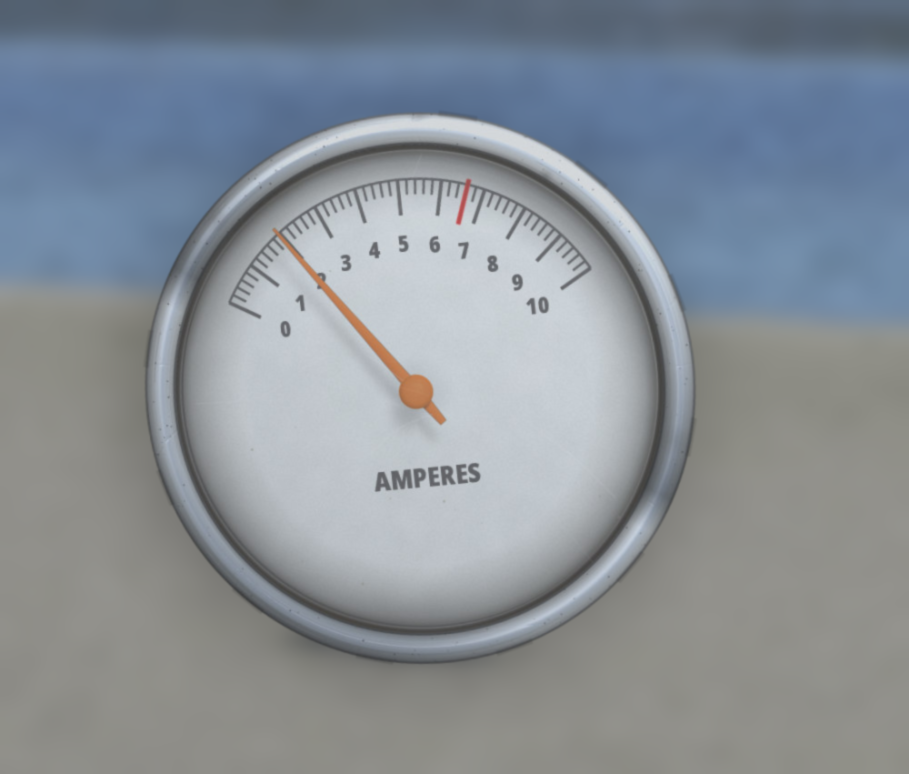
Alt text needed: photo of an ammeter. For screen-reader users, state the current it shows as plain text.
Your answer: 2 A
